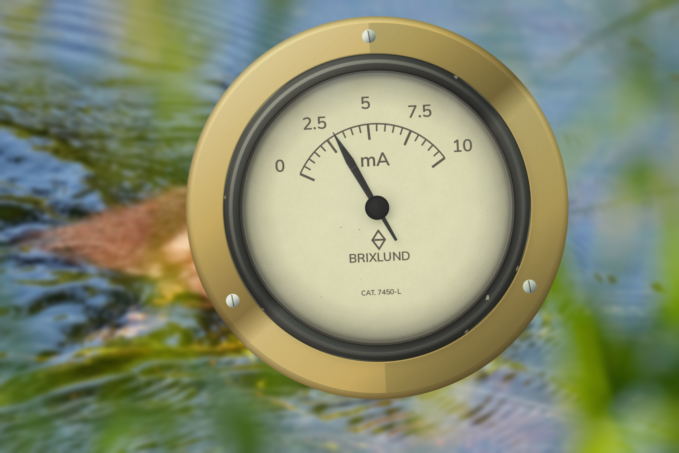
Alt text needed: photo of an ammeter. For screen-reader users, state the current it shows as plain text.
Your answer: 3 mA
